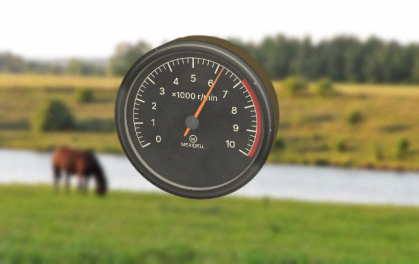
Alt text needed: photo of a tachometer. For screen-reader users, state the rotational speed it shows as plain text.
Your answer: 6200 rpm
